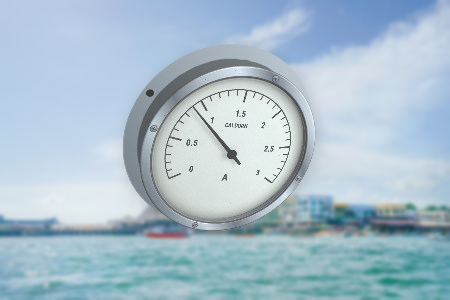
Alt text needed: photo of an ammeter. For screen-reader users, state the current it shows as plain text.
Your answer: 0.9 A
